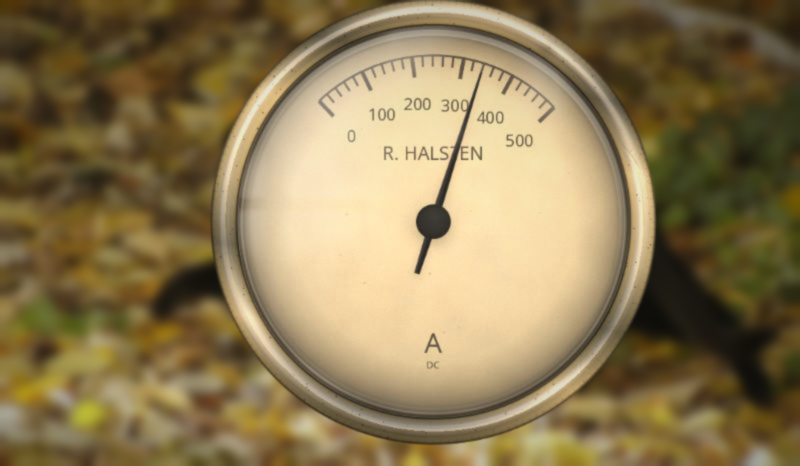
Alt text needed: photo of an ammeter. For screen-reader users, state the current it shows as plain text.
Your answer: 340 A
